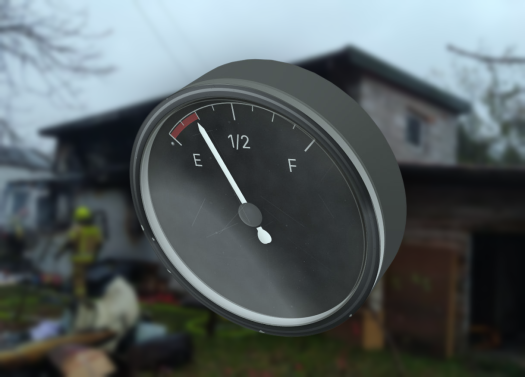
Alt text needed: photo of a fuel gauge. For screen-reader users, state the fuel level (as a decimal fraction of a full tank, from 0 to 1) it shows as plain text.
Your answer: 0.25
